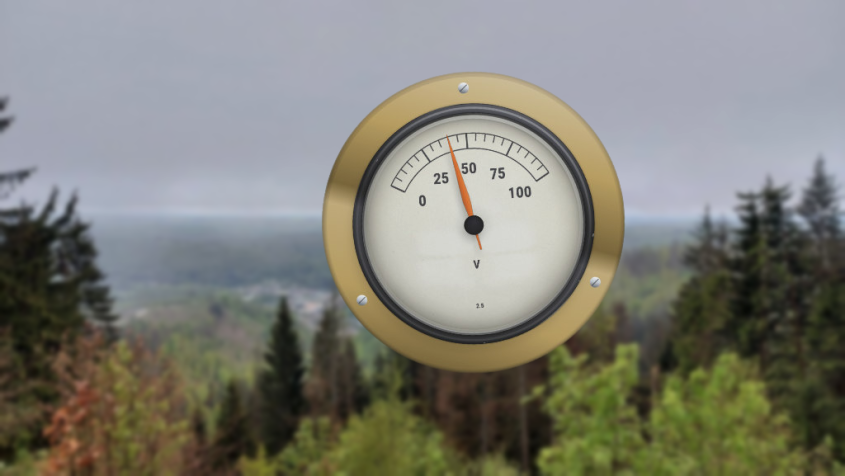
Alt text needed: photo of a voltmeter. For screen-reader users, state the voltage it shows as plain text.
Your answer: 40 V
